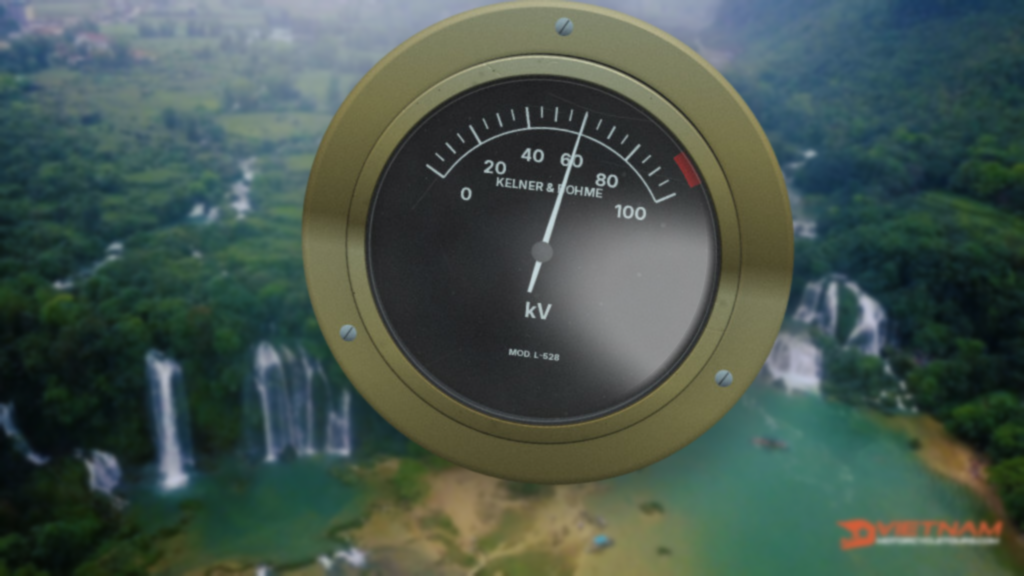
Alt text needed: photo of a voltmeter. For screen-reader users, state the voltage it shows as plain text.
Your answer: 60 kV
